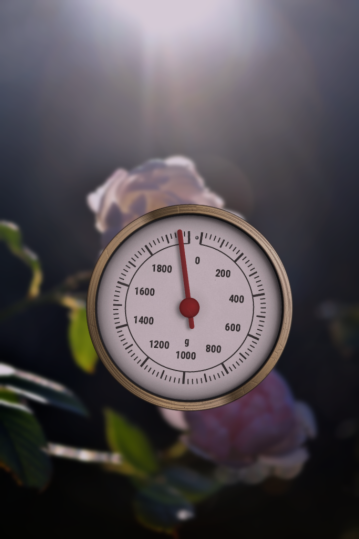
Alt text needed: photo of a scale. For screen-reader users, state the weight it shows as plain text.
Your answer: 1960 g
